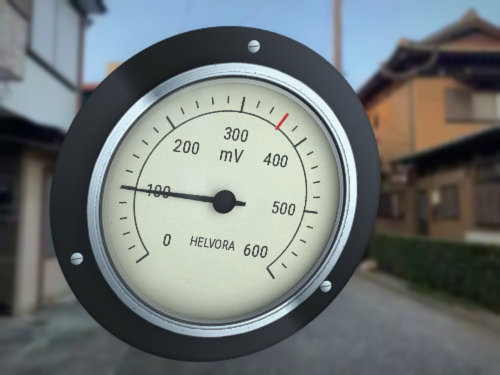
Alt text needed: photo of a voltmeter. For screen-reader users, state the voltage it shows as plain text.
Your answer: 100 mV
